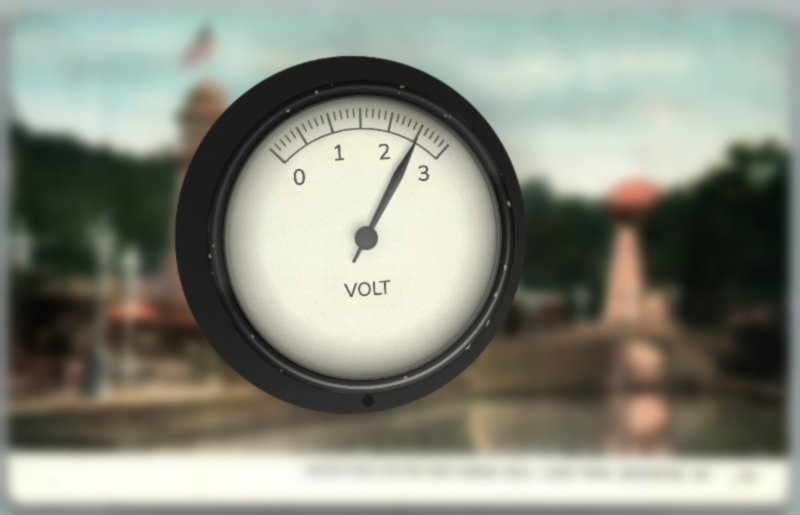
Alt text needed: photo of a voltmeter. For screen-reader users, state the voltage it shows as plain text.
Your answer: 2.5 V
